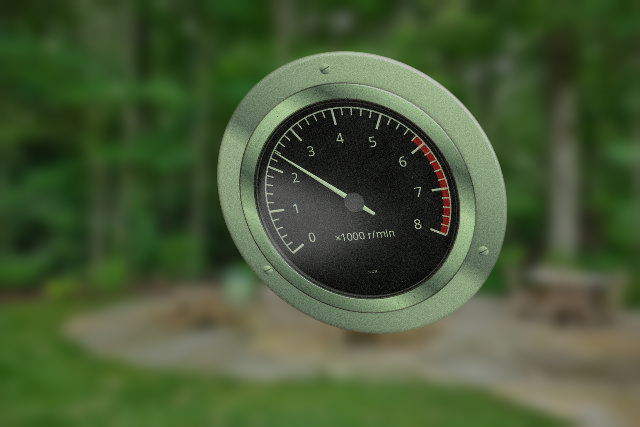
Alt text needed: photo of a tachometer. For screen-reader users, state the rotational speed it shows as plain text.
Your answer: 2400 rpm
